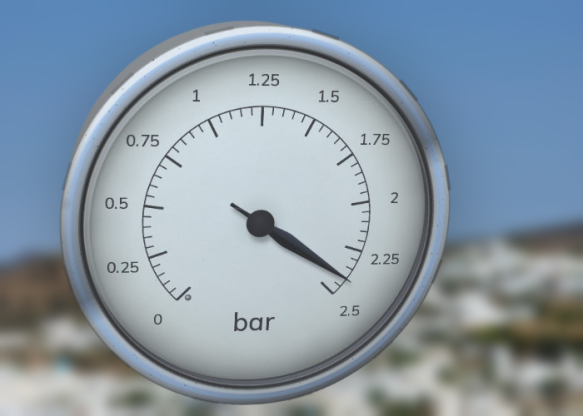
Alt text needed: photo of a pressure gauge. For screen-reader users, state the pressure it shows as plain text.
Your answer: 2.4 bar
